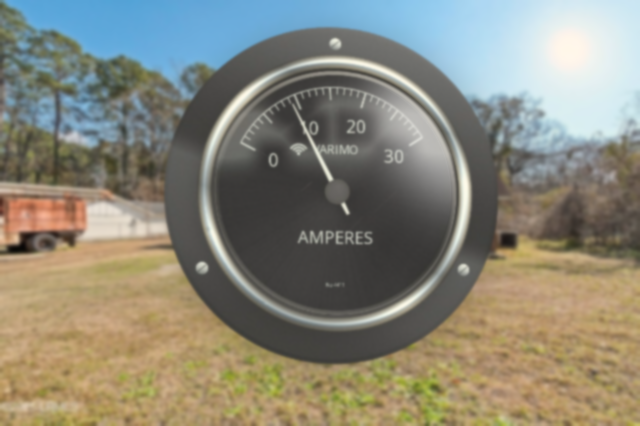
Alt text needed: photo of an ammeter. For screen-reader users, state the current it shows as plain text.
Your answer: 9 A
